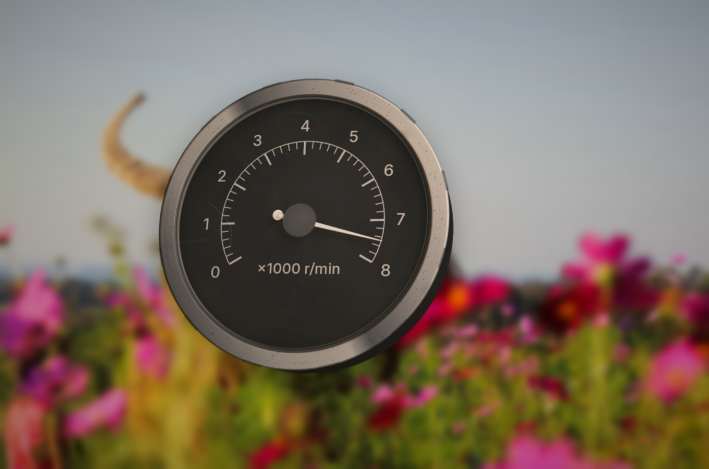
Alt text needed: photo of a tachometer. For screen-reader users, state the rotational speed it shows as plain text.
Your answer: 7500 rpm
